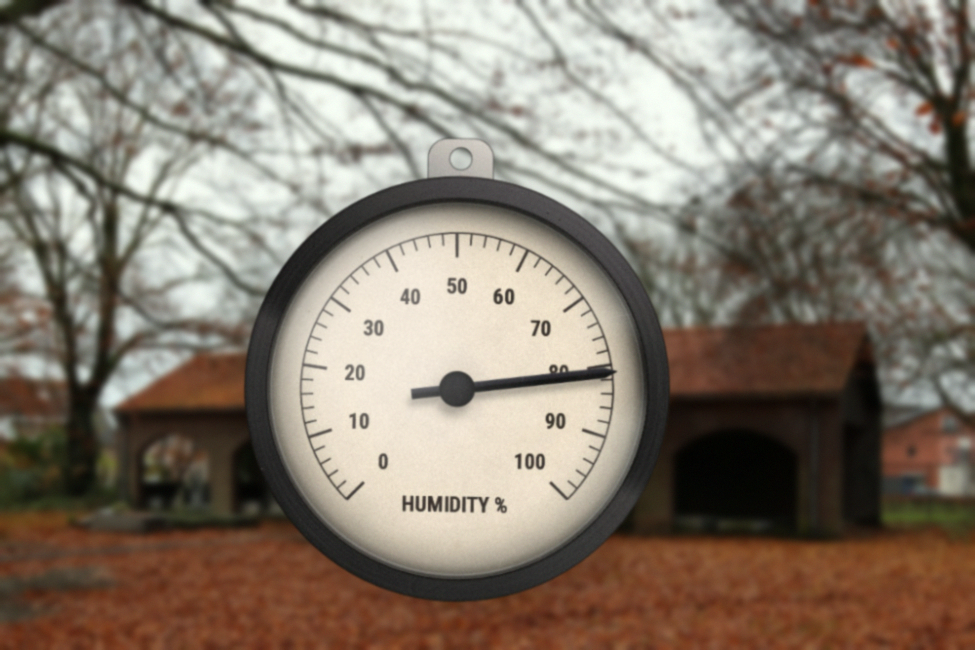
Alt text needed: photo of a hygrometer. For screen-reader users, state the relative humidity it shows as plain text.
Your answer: 81 %
